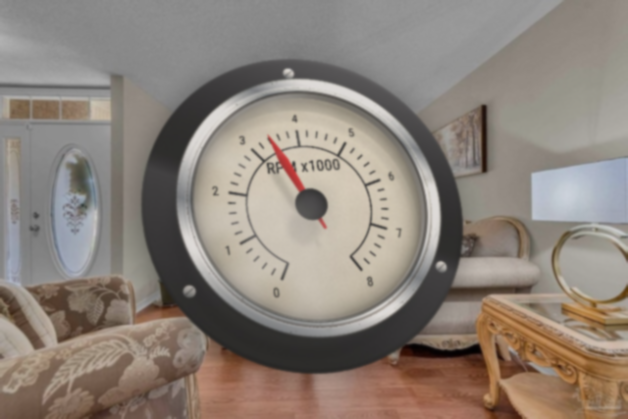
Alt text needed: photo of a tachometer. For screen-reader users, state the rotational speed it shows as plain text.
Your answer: 3400 rpm
